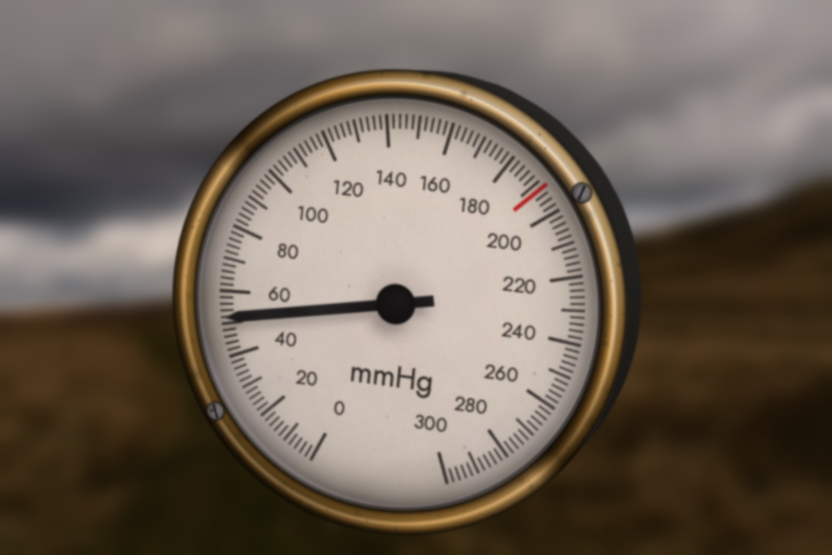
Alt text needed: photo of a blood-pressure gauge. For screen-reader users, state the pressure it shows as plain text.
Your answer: 52 mmHg
